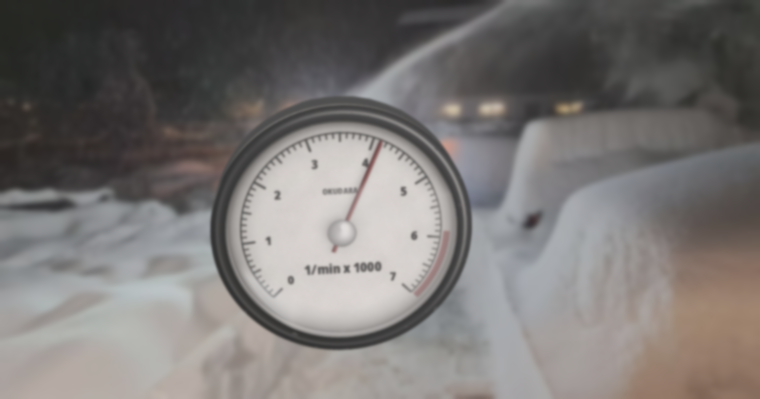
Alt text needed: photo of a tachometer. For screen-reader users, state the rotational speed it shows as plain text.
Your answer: 4100 rpm
